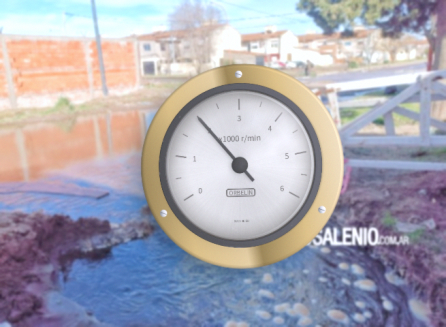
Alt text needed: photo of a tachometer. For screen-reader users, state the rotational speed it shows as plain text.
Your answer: 2000 rpm
